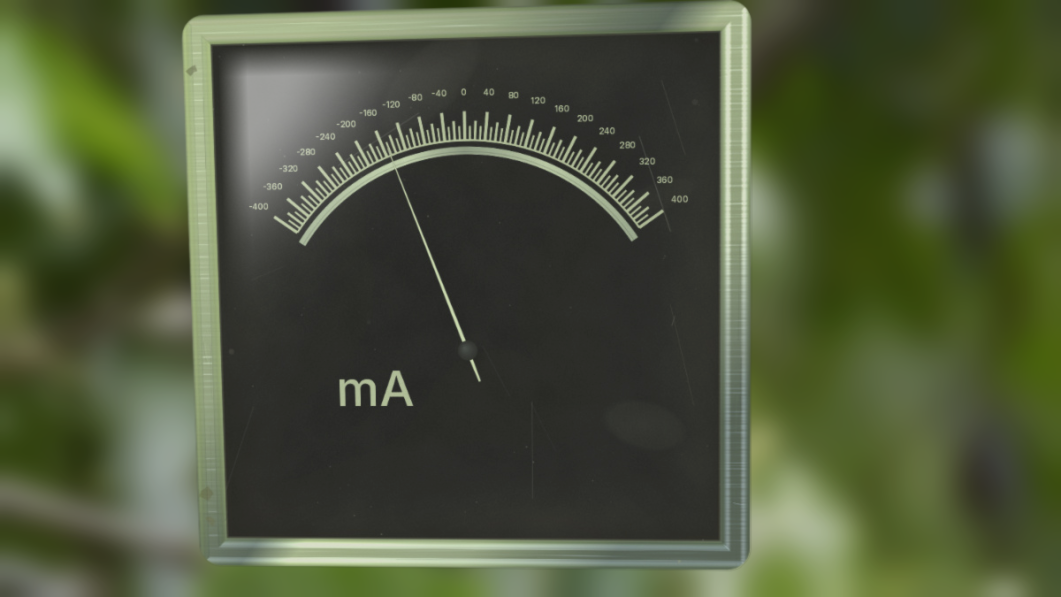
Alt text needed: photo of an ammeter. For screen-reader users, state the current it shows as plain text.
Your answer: -150 mA
